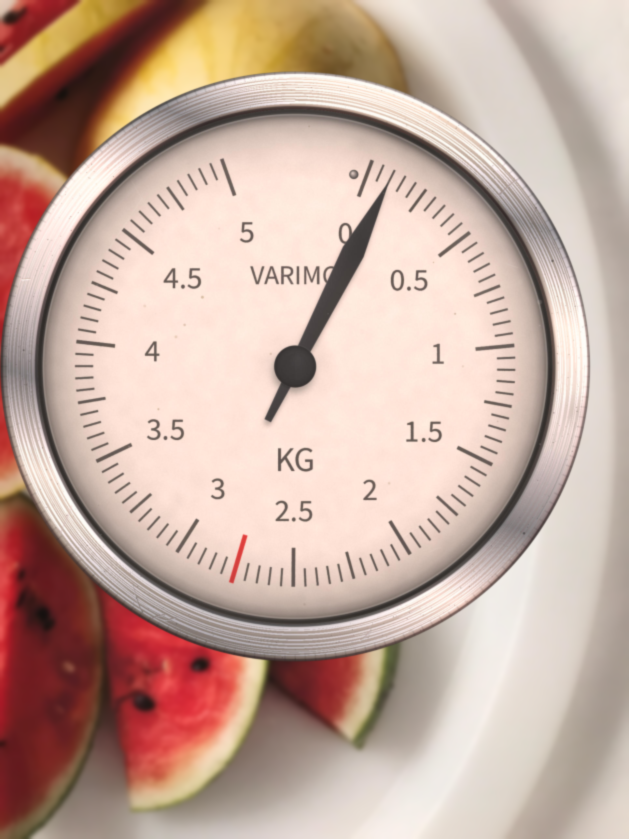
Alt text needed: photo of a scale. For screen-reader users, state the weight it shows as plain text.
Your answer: 0.1 kg
